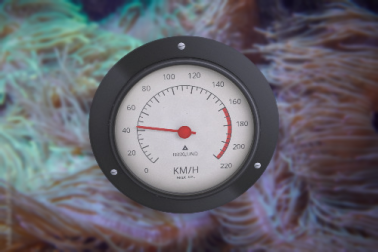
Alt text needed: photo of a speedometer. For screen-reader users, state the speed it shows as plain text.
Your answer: 45 km/h
